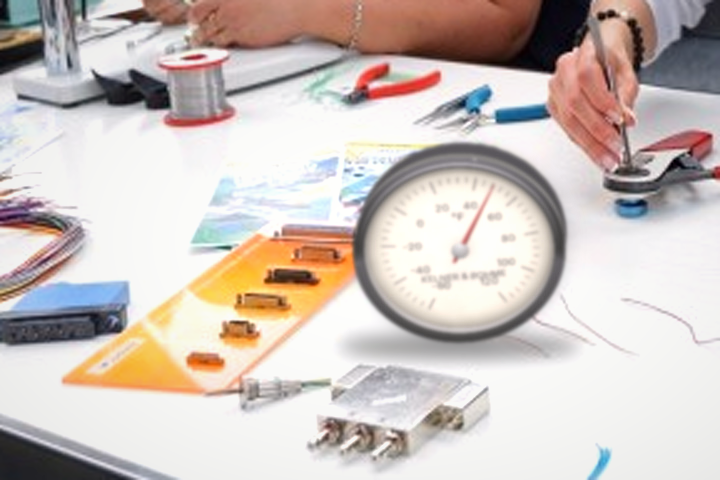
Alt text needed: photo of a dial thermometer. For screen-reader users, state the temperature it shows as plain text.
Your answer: 48 °F
